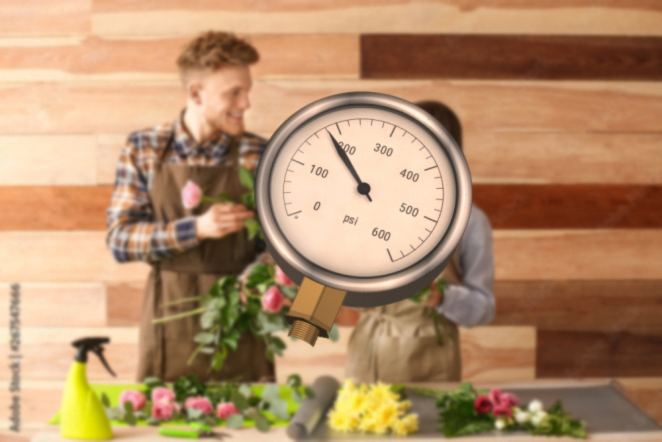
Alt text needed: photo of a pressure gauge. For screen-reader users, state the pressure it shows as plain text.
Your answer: 180 psi
